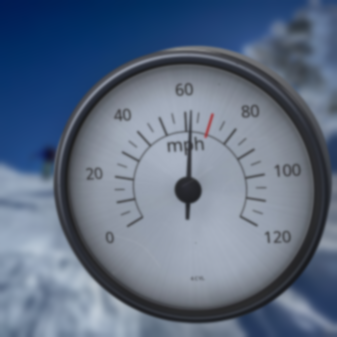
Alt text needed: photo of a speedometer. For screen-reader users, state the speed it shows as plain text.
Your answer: 62.5 mph
